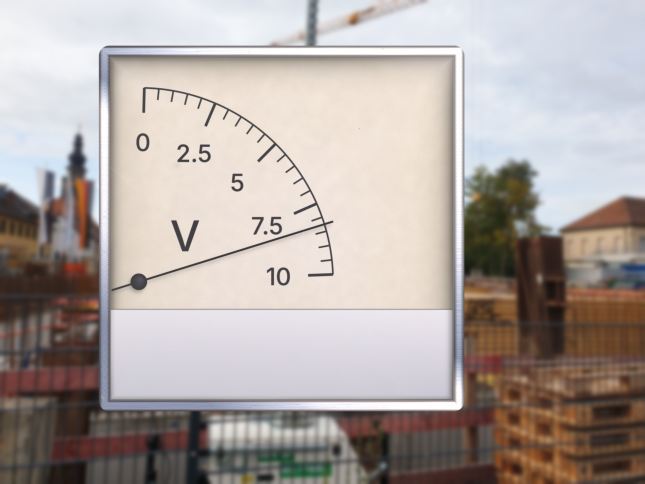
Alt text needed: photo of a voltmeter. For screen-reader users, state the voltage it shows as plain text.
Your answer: 8.25 V
